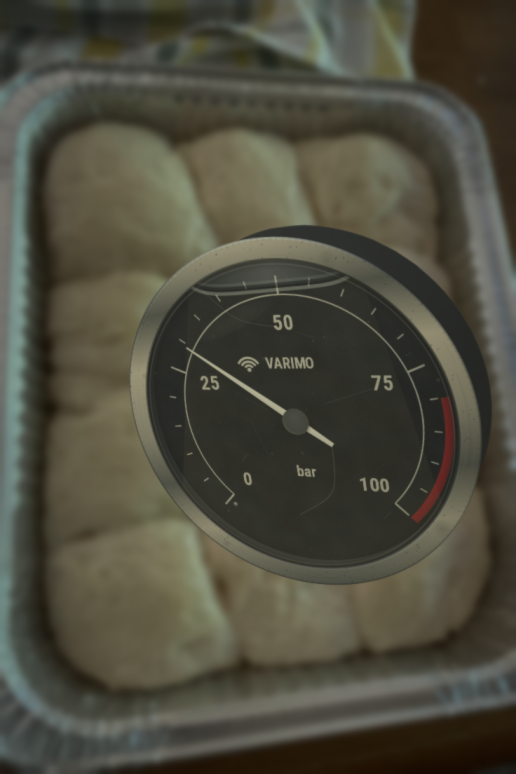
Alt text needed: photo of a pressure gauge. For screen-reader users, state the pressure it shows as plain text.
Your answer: 30 bar
